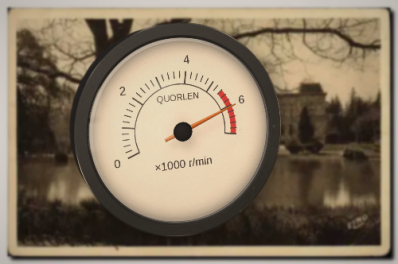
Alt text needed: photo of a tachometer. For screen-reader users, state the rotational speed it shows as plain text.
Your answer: 6000 rpm
